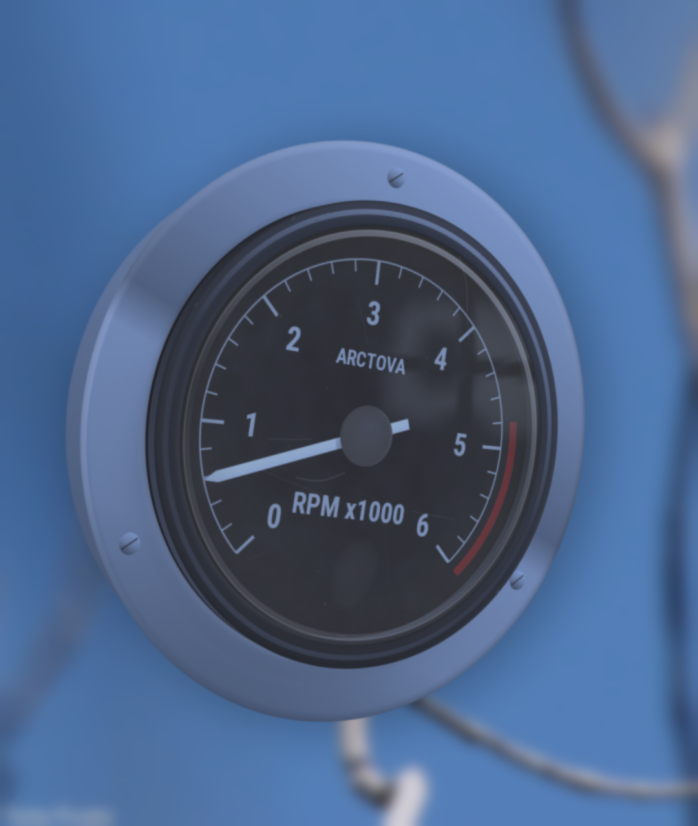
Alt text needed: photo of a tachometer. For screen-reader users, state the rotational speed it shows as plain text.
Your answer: 600 rpm
